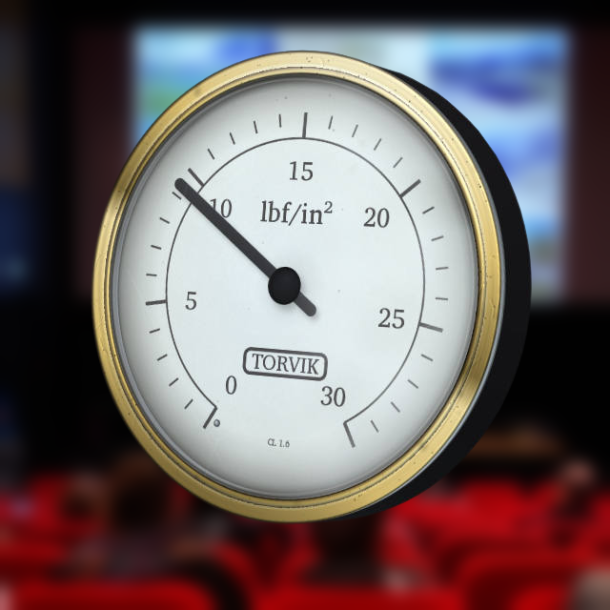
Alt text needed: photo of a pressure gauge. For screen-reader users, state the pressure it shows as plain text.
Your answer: 9.5 psi
